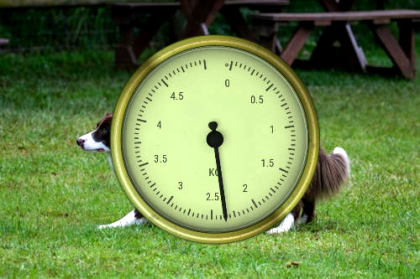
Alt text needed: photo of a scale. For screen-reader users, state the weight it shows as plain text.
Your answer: 2.35 kg
